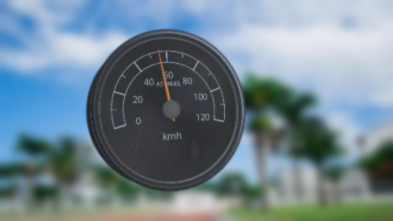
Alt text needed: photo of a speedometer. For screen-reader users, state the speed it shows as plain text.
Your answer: 55 km/h
